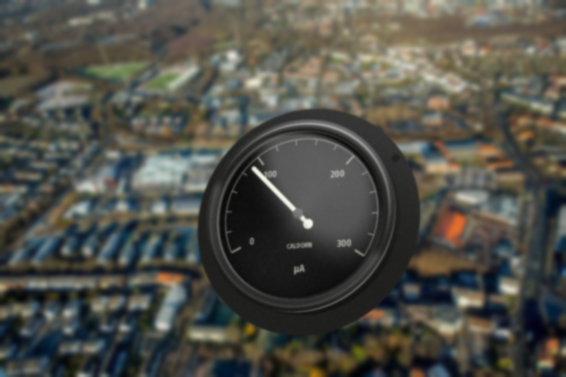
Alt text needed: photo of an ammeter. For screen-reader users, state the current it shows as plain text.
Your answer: 90 µA
